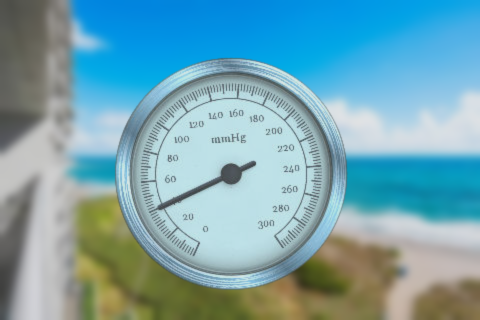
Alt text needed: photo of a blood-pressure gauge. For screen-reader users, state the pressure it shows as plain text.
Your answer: 40 mmHg
